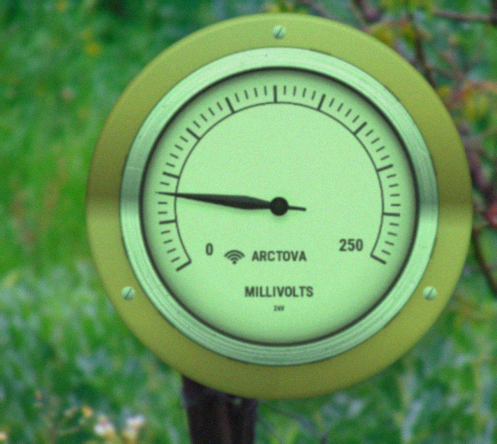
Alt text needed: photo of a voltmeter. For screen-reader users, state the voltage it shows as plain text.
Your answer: 40 mV
